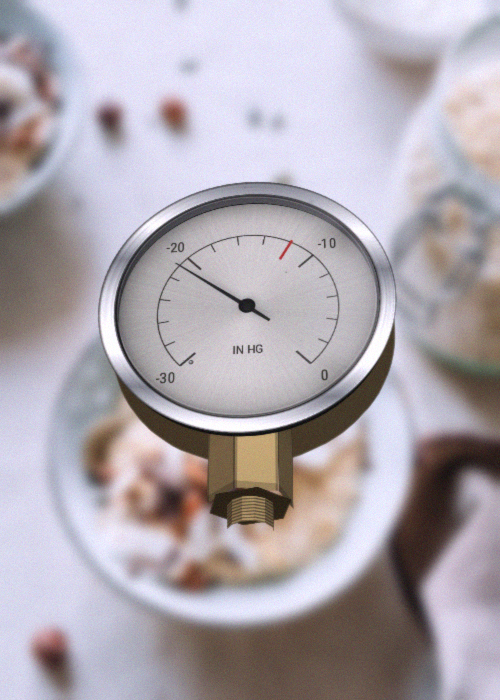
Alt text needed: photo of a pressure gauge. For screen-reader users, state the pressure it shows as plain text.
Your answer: -21 inHg
